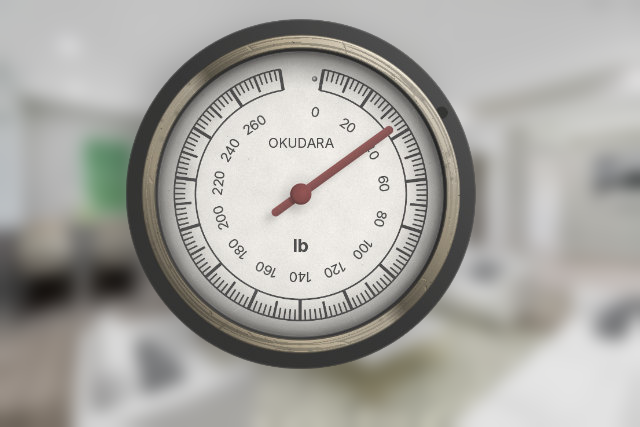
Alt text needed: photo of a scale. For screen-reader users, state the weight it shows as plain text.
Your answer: 36 lb
